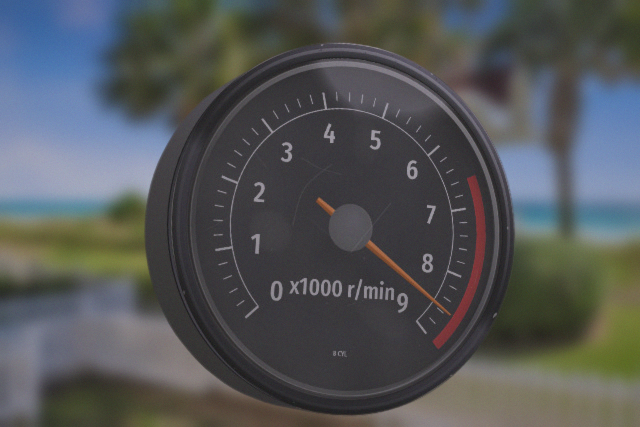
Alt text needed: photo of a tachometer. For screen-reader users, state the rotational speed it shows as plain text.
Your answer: 8600 rpm
